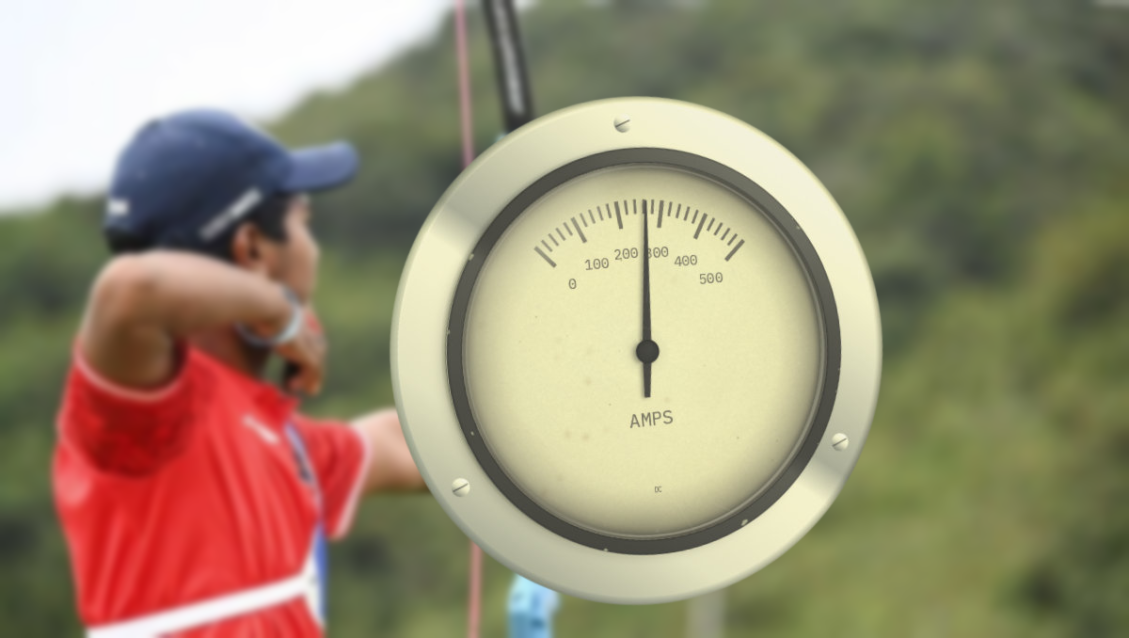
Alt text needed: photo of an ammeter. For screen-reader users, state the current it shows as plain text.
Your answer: 260 A
